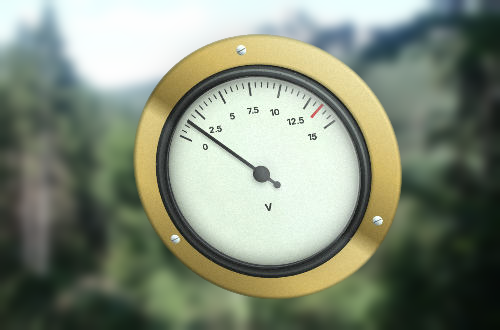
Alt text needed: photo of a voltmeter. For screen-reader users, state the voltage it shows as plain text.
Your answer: 1.5 V
